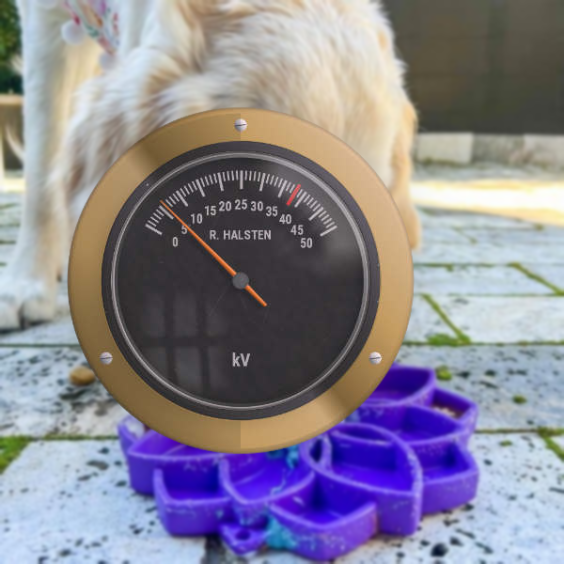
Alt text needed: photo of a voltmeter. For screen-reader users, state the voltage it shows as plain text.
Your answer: 6 kV
